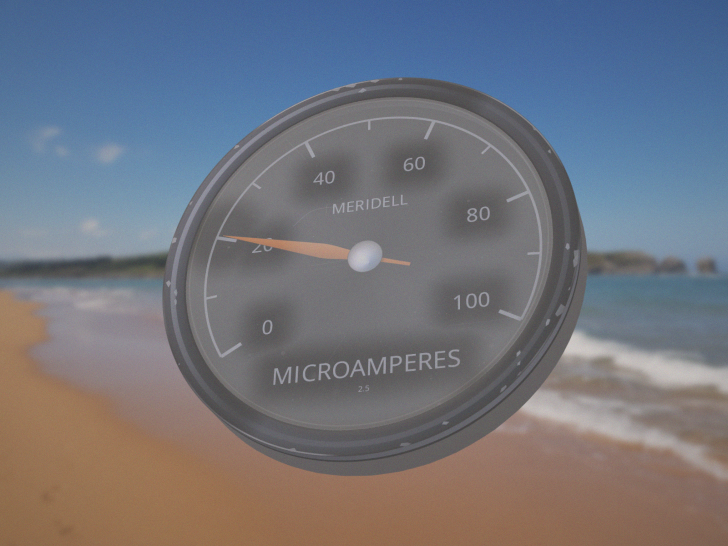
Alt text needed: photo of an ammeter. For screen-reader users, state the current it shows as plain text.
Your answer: 20 µA
